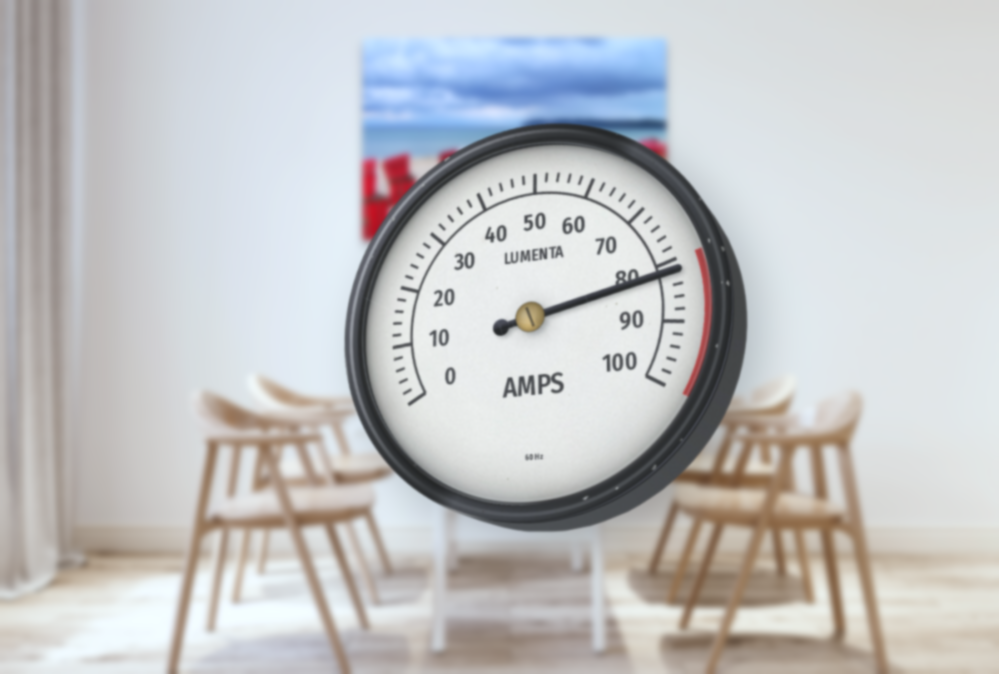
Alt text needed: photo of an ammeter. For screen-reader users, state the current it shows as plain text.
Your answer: 82 A
